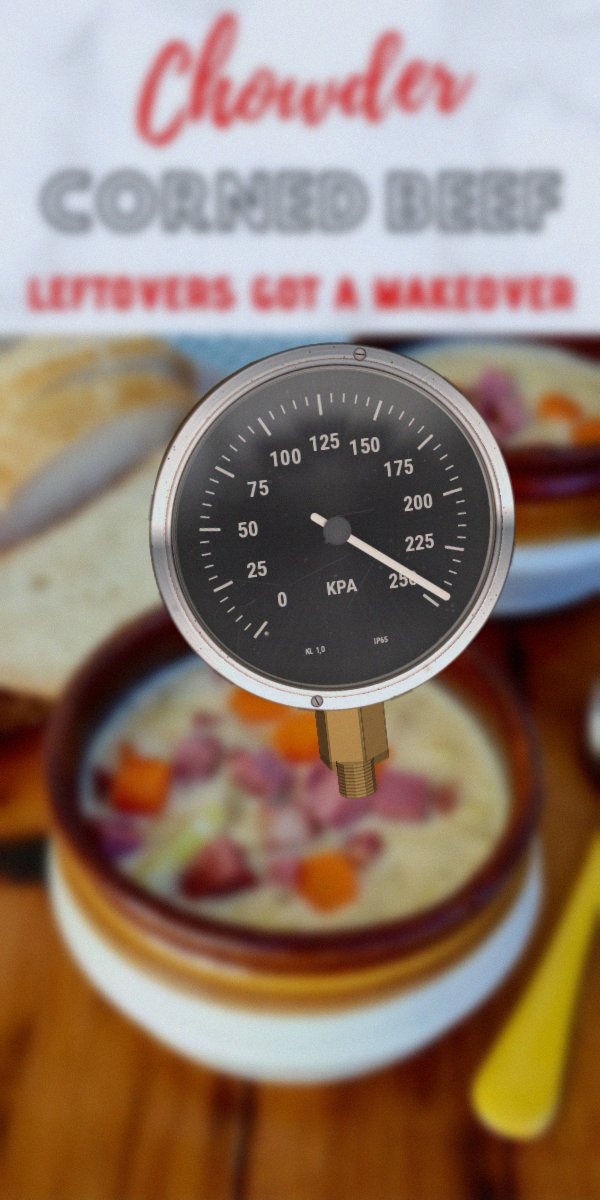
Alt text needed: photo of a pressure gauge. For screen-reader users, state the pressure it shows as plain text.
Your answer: 245 kPa
